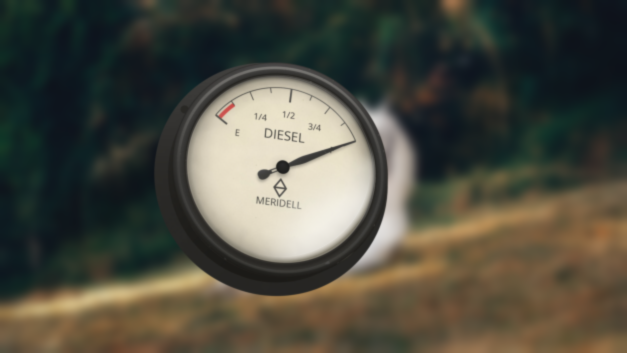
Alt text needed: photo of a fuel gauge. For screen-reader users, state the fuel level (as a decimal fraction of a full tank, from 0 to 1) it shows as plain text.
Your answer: 1
